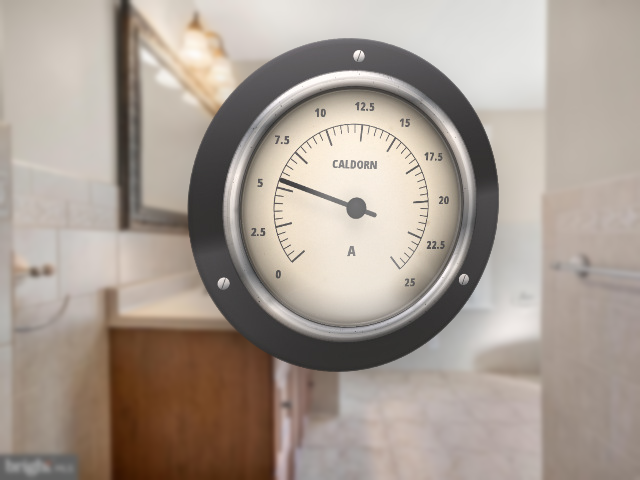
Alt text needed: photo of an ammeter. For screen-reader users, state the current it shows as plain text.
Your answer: 5.5 A
